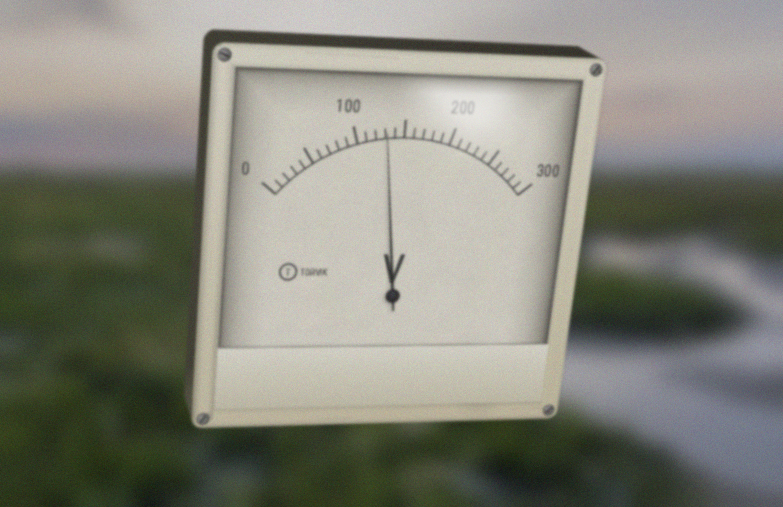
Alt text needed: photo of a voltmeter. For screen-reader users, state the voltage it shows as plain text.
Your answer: 130 V
